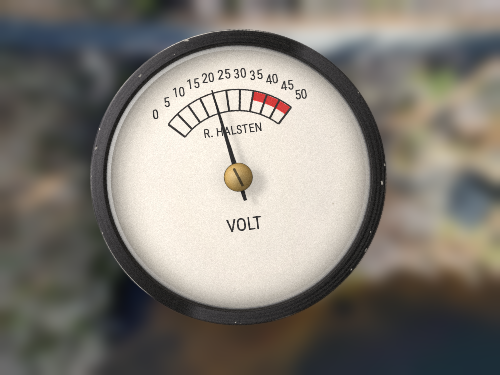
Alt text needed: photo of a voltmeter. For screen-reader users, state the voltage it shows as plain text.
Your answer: 20 V
